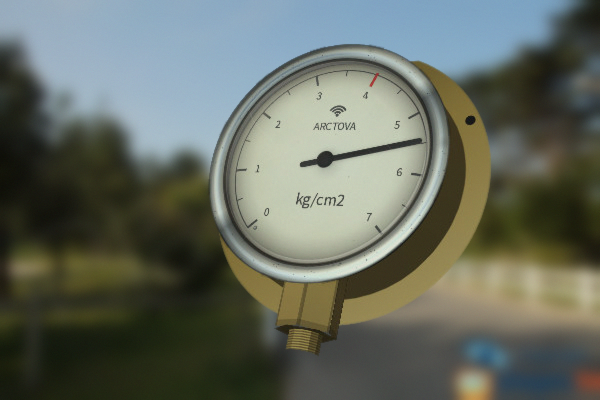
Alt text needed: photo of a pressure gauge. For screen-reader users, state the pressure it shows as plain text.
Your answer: 5.5 kg/cm²
